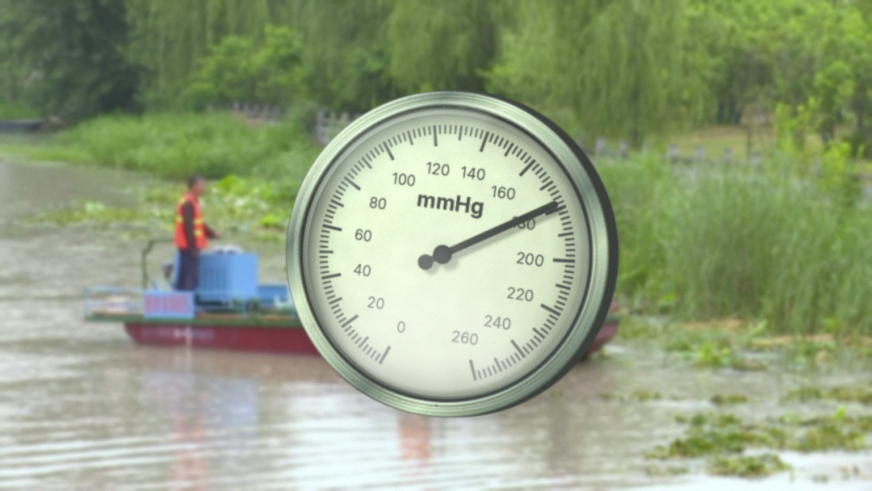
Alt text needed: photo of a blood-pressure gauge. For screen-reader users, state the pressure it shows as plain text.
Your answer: 178 mmHg
